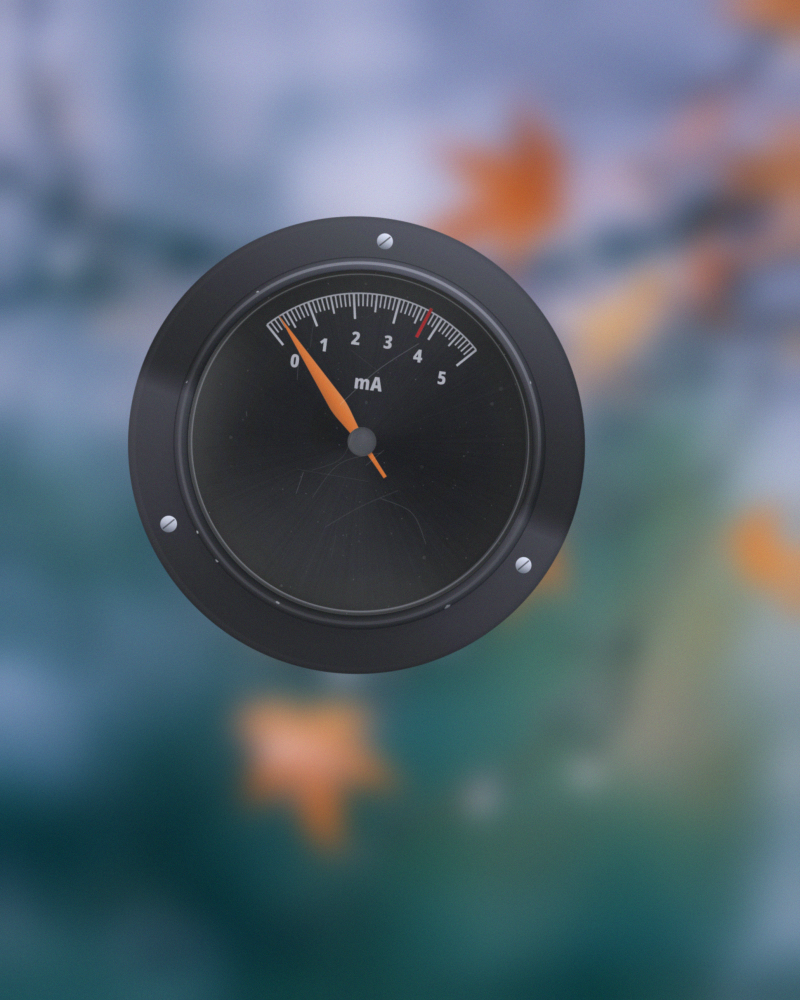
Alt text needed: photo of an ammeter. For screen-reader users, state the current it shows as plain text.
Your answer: 0.3 mA
